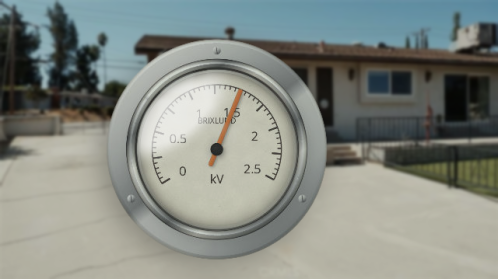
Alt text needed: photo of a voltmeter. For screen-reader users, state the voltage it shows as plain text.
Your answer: 1.5 kV
